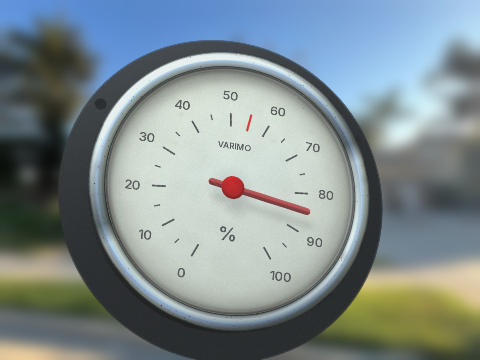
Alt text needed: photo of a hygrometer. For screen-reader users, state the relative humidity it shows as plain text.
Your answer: 85 %
